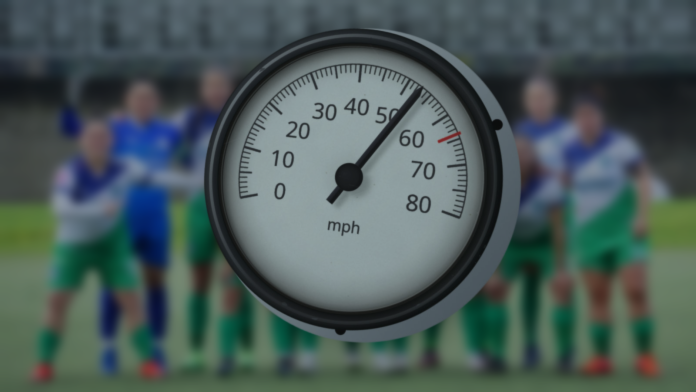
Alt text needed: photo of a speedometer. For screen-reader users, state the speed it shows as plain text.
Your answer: 53 mph
